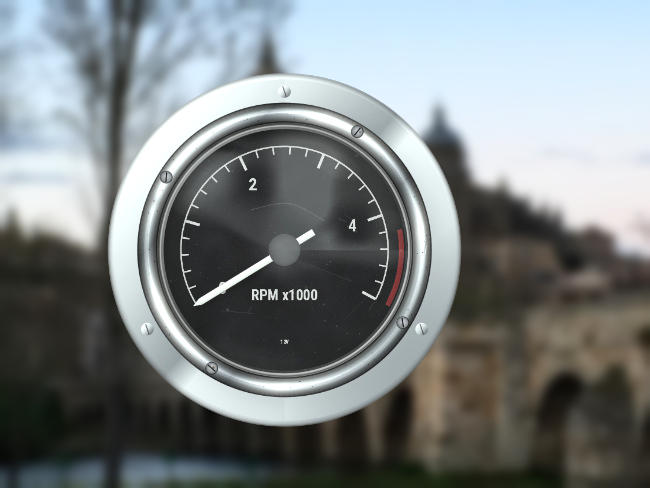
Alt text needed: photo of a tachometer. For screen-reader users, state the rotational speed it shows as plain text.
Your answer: 0 rpm
